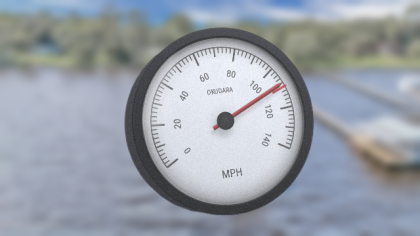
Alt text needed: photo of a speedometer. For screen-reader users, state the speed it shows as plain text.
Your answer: 108 mph
